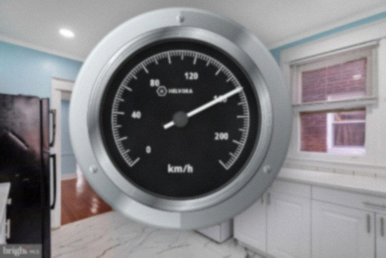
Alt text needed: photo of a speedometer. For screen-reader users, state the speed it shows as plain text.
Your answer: 160 km/h
